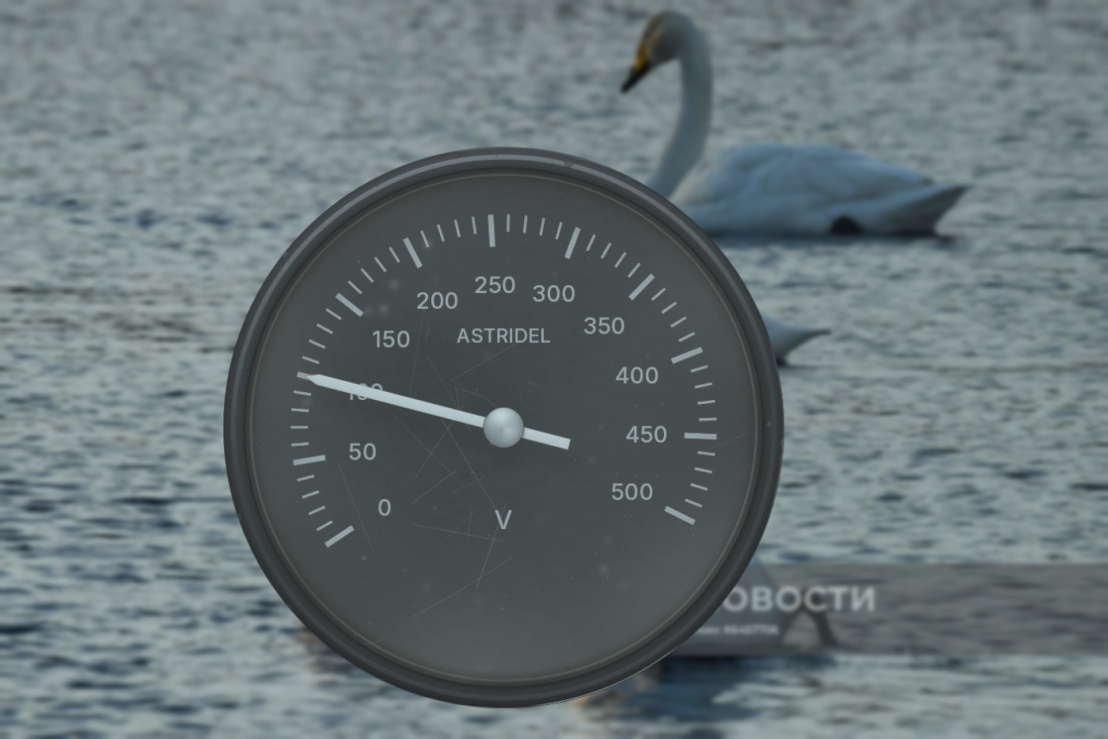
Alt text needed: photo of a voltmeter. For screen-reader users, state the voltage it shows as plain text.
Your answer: 100 V
